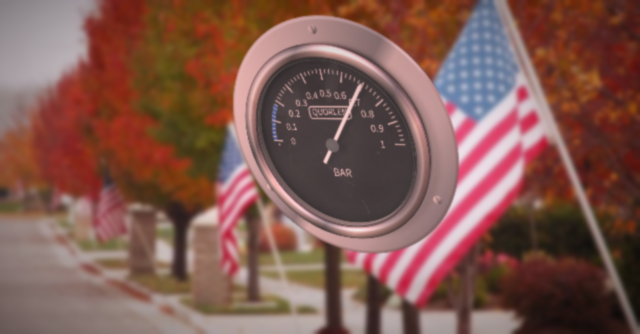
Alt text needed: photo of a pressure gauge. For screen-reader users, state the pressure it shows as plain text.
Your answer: 0.7 bar
